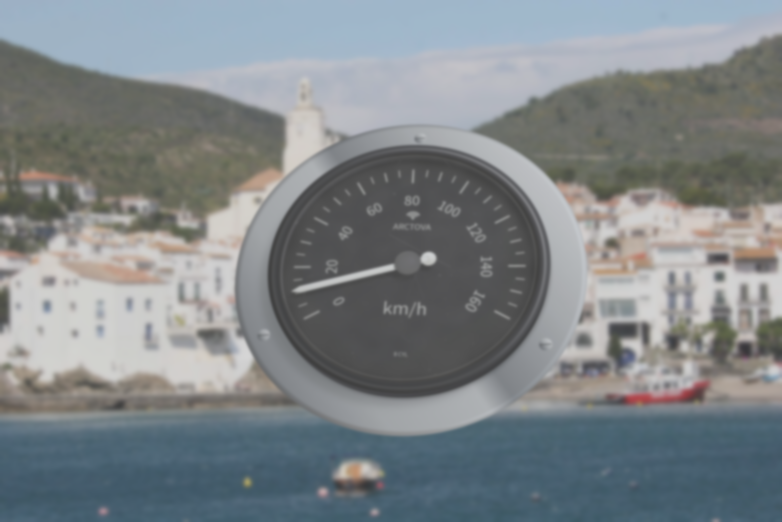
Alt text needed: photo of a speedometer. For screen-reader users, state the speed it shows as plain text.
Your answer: 10 km/h
